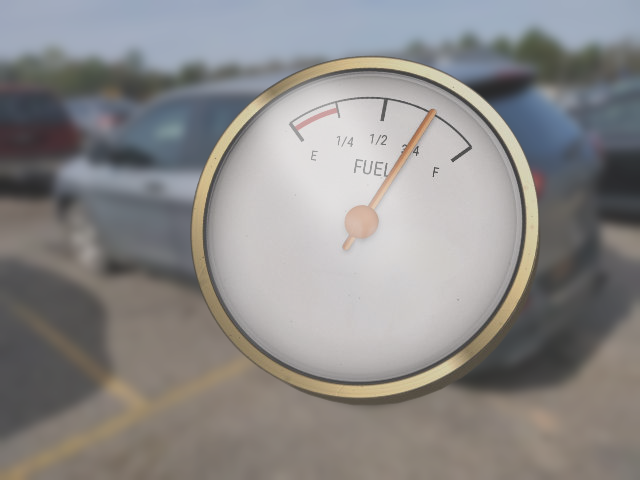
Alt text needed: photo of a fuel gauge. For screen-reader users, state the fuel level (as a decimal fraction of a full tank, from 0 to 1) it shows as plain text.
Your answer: 0.75
